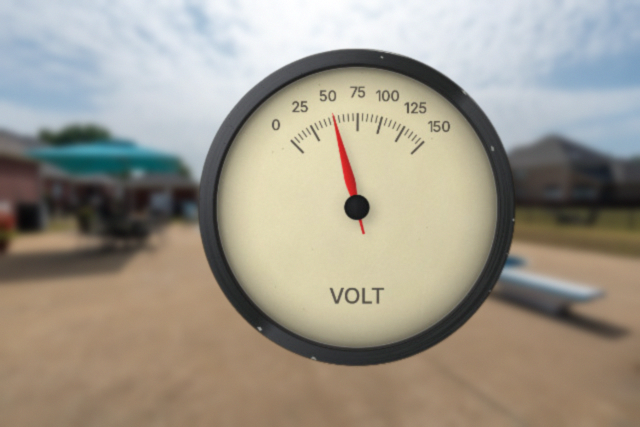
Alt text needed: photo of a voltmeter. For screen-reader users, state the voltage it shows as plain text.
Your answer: 50 V
